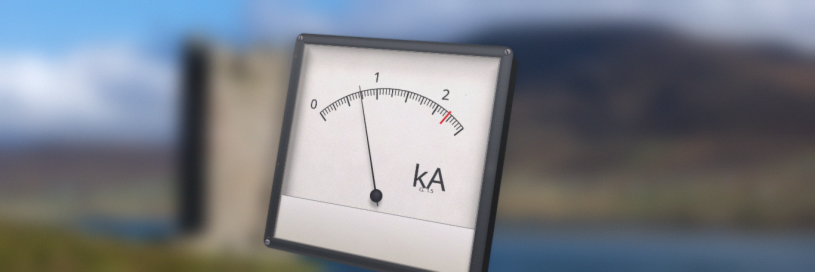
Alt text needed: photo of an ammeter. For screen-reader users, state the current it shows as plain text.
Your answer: 0.75 kA
